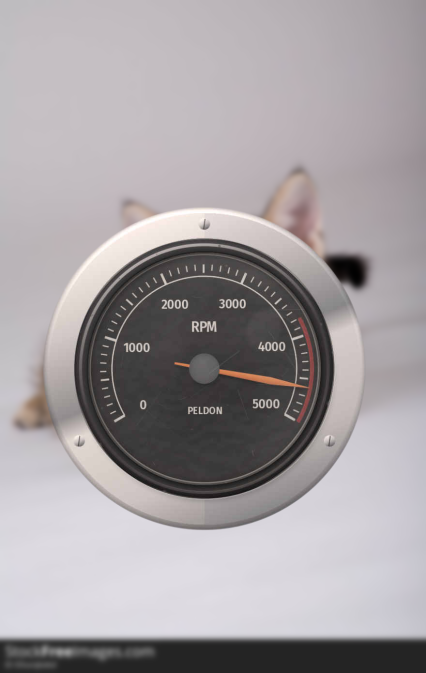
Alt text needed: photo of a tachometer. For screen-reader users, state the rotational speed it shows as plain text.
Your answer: 4600 rpm
